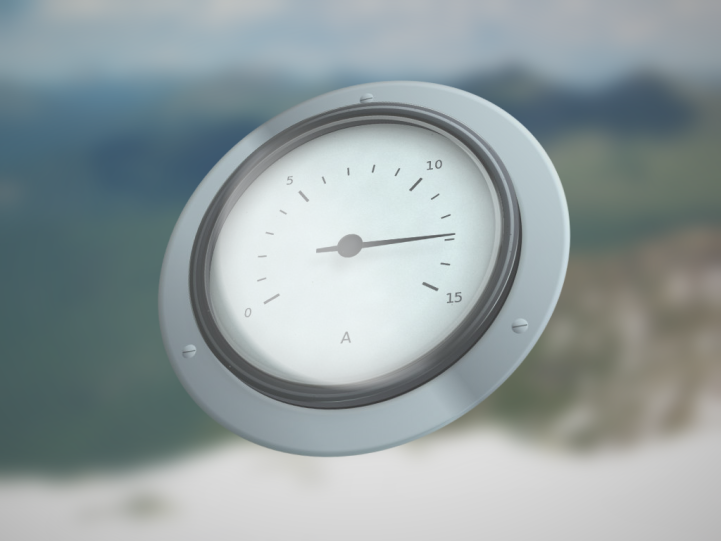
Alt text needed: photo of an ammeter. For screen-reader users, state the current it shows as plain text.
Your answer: 13 A
